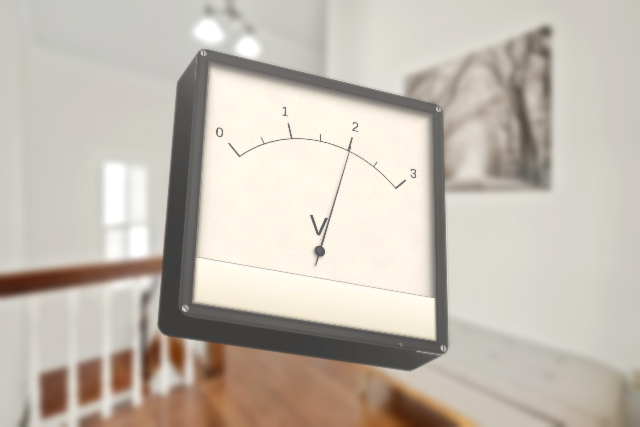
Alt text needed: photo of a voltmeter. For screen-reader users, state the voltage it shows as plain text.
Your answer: 2 V
